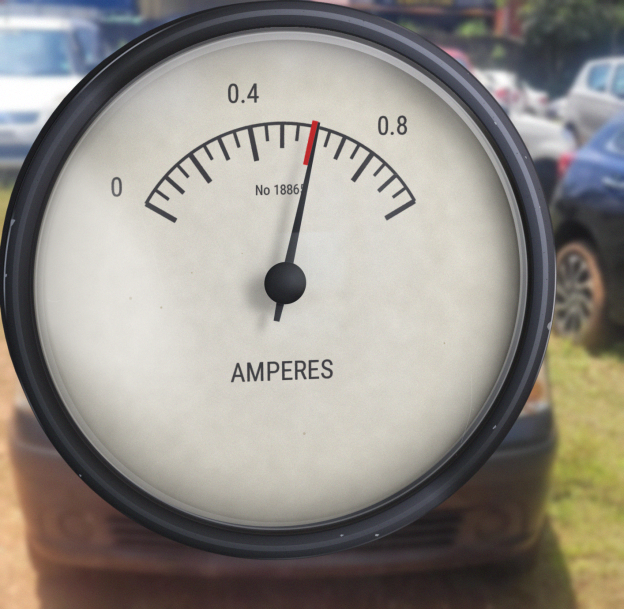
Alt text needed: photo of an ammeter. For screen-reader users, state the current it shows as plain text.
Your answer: 0.6 A
